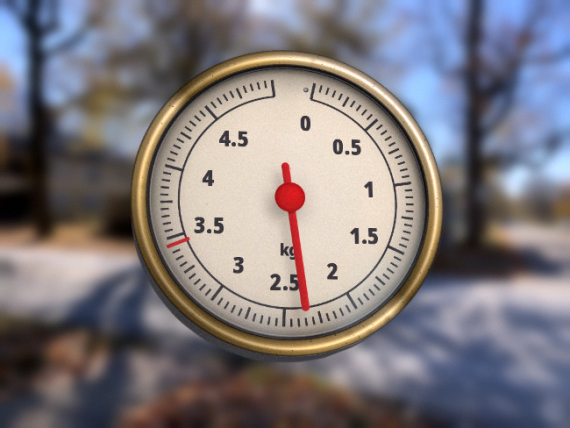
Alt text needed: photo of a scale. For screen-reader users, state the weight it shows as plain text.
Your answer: 2.35 kg
